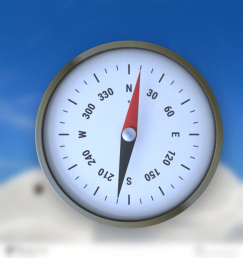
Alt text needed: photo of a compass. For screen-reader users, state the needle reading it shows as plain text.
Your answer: 10 °
